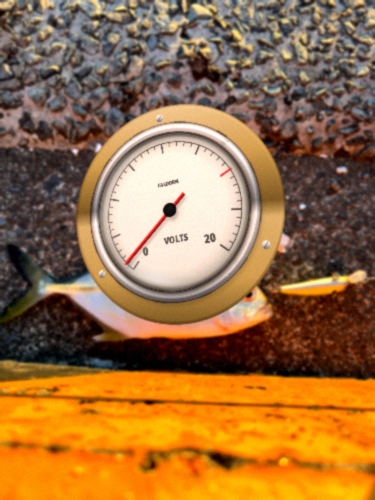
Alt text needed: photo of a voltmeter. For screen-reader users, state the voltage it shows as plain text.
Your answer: 0.5 V
